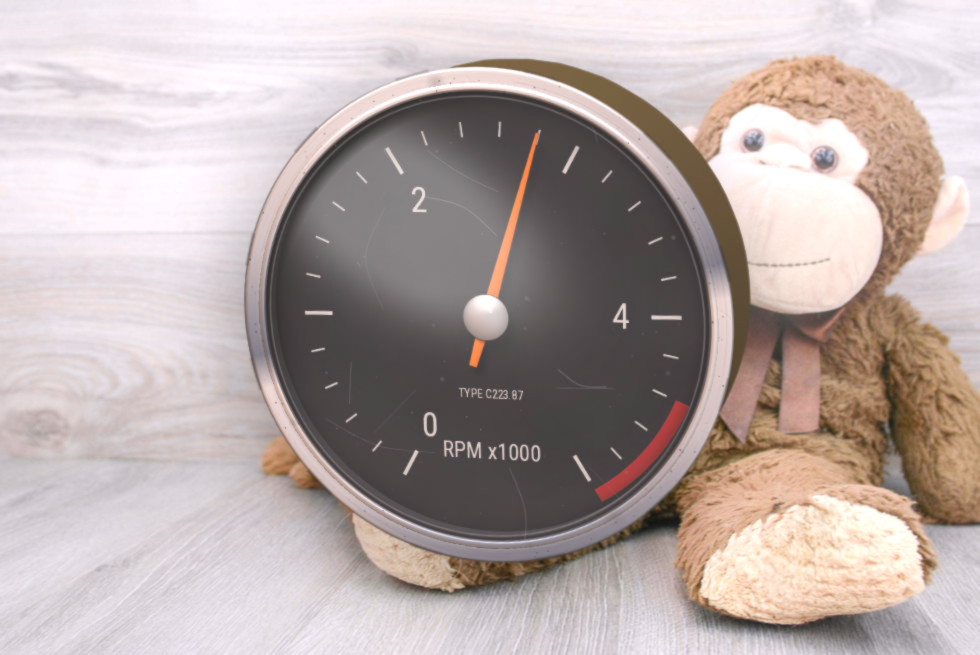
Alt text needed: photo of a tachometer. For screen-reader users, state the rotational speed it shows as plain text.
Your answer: 2800 rpm
